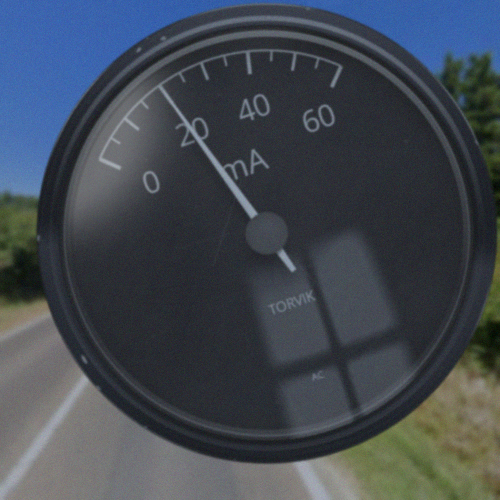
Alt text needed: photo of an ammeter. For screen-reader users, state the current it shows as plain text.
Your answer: 20 mA
